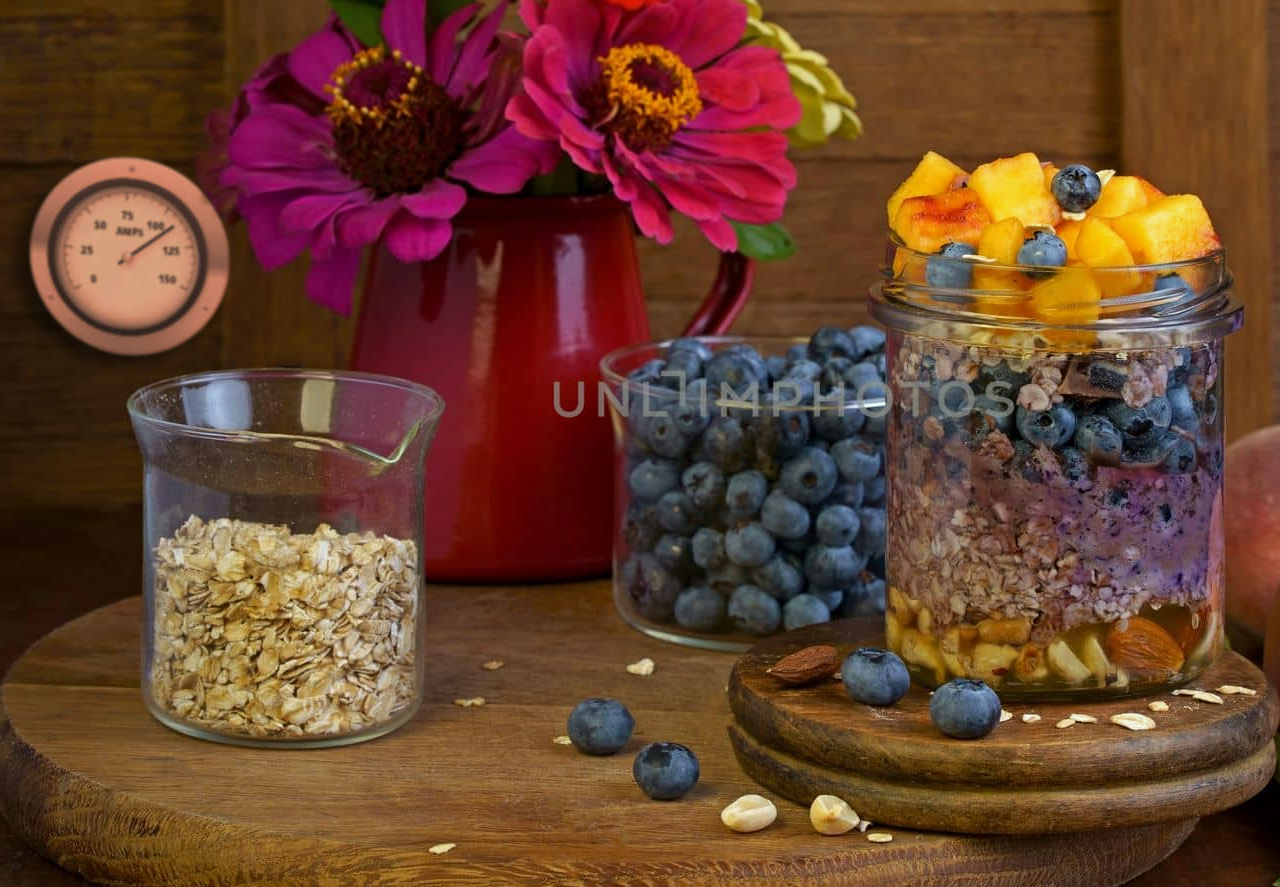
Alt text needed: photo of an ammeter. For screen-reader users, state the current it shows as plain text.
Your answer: 110 A
